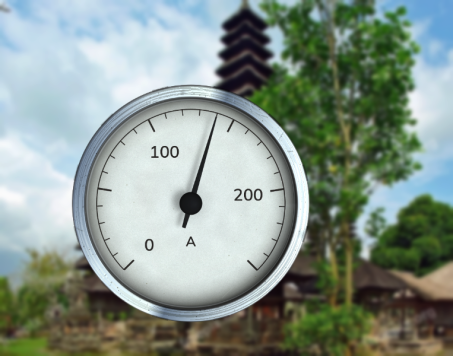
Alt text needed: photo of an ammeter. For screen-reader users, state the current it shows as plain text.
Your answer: 140 A
